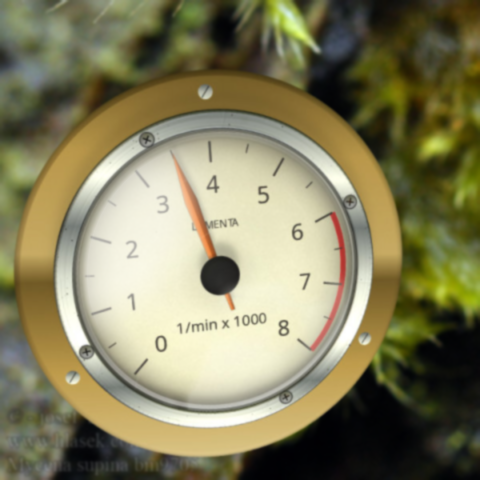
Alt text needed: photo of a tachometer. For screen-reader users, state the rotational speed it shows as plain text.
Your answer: 3500 rpm
